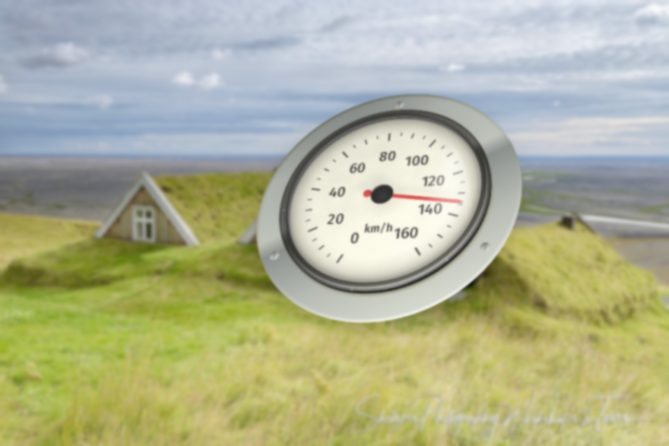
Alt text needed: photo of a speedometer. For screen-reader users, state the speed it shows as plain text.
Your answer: 135 km/h
